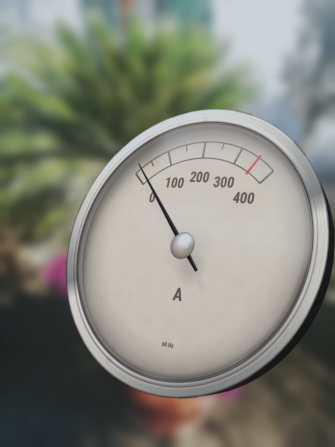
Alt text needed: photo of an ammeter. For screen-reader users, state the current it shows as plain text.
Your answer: 25 A
